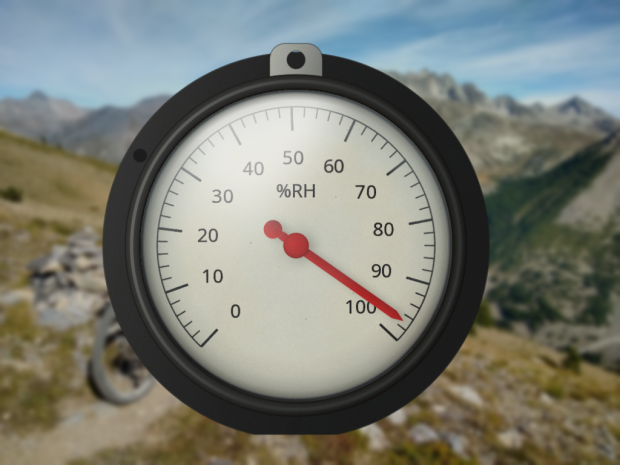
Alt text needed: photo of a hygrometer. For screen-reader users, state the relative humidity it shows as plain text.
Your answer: 97 %
